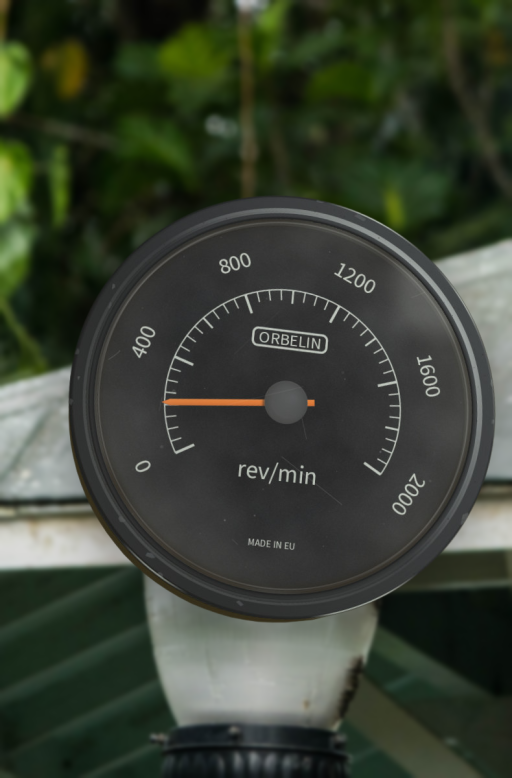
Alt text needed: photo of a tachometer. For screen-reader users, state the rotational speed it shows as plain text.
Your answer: 200 rpm
